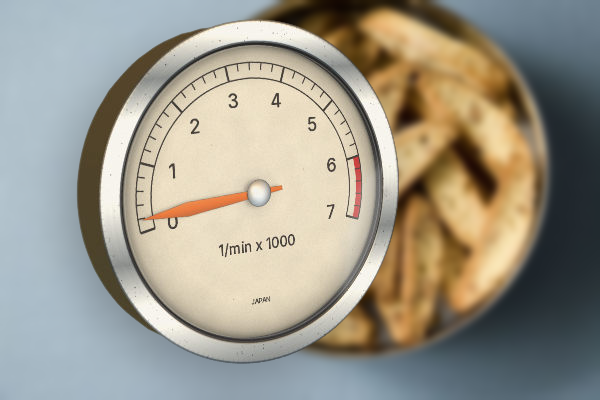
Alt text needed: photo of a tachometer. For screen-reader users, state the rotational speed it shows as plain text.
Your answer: 200 rpm
